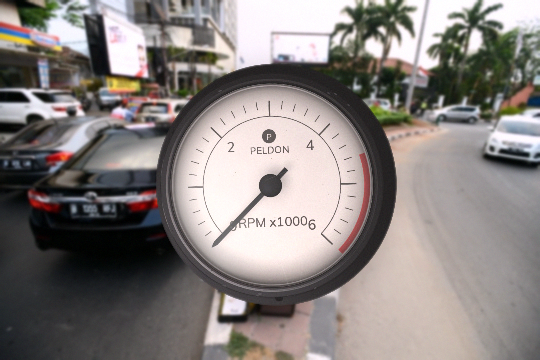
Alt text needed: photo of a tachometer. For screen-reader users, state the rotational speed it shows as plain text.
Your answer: 0 rpm
